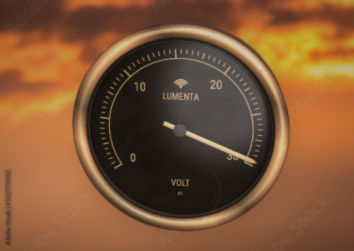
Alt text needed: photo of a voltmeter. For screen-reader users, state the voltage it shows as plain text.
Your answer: 29.5 V
